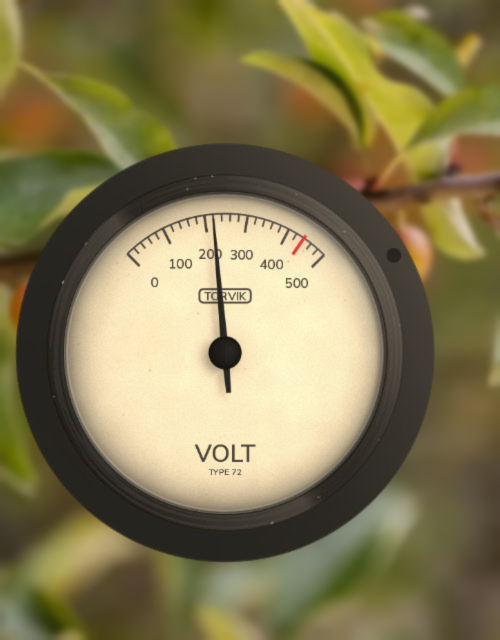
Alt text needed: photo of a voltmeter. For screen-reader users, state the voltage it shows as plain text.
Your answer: 220 V
